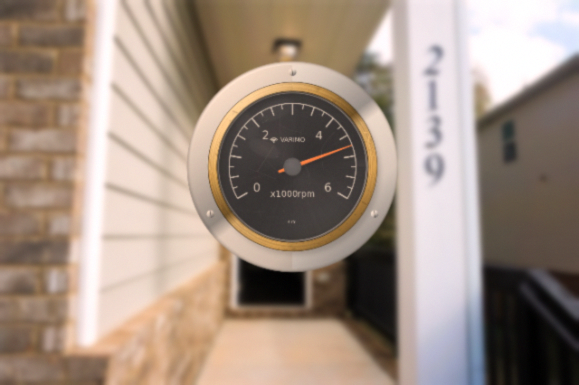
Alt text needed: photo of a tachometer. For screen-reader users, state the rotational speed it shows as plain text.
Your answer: 4750 rpm
